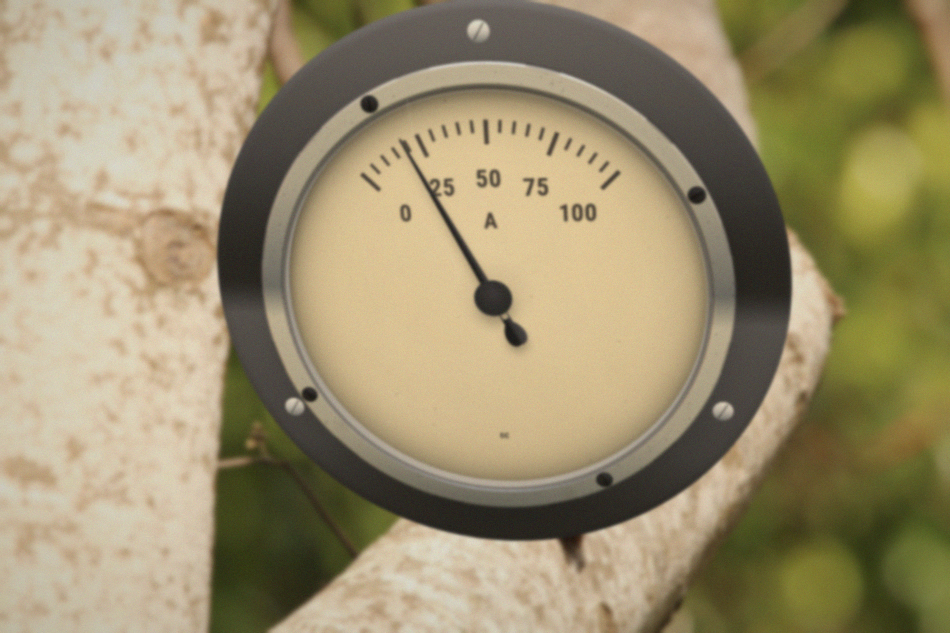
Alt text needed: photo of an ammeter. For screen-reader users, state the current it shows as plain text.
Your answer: 20 A
